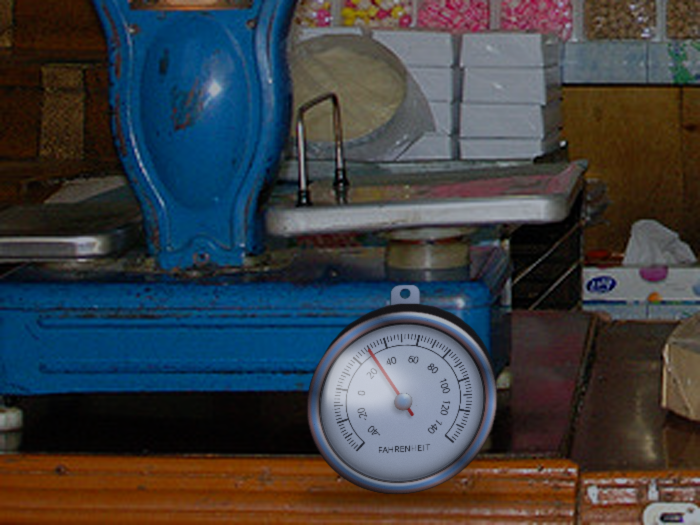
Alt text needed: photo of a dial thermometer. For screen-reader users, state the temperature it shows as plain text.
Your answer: 30 °F
